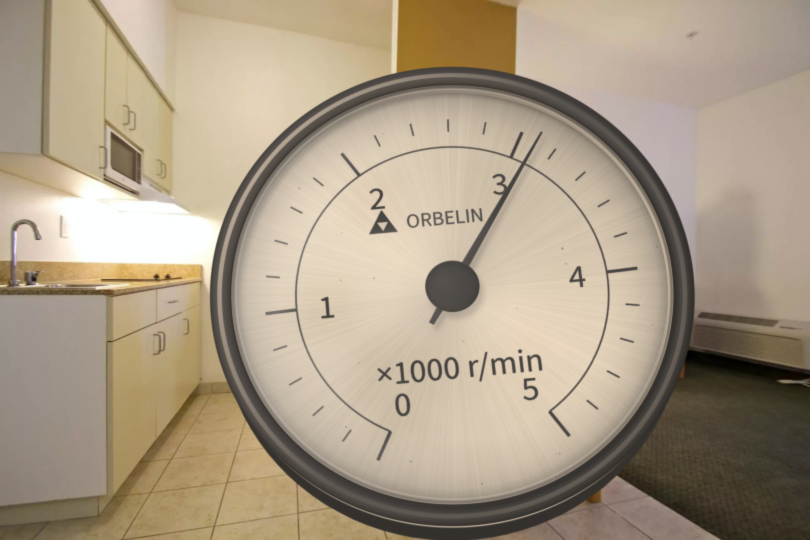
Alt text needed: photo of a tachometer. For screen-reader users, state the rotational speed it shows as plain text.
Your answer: 3100 rpm
